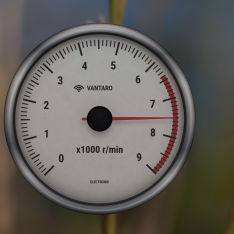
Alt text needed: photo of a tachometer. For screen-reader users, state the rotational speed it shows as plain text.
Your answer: 7500 rpm
